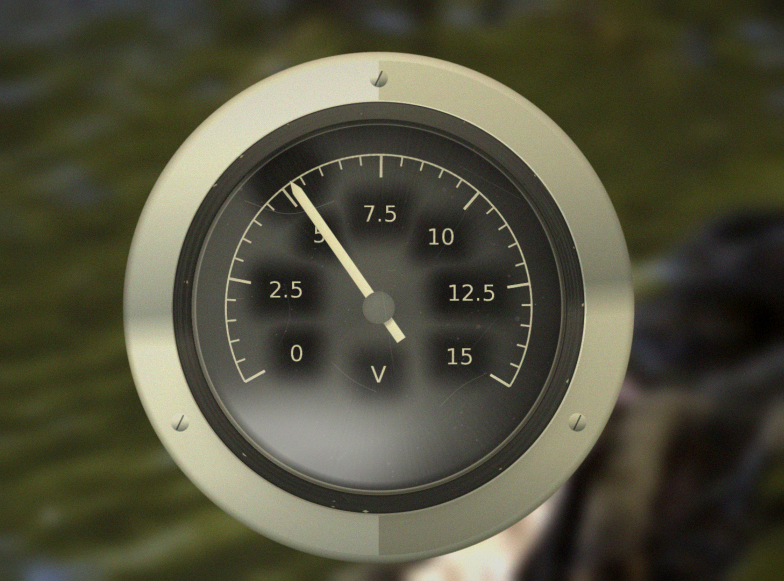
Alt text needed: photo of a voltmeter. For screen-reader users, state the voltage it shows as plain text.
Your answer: 5.25 V
